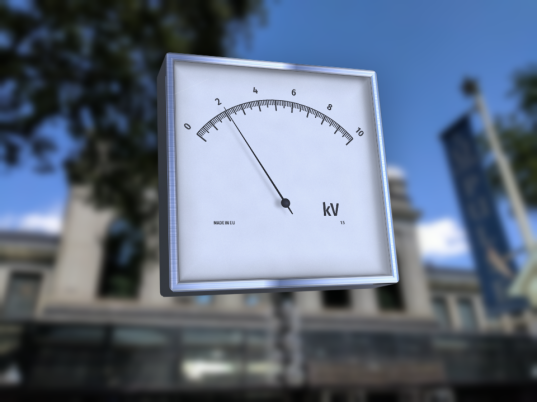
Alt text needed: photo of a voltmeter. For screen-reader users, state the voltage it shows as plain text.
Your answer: 2 kV
